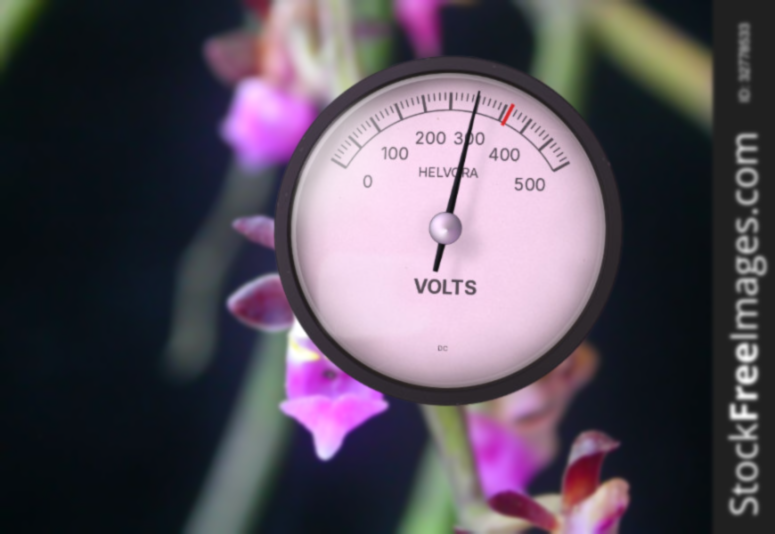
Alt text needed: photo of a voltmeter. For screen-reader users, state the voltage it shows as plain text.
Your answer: 300 V
